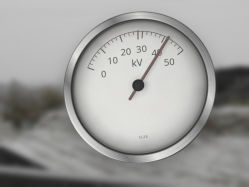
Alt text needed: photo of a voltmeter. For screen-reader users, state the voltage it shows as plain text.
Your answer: 42 kV
